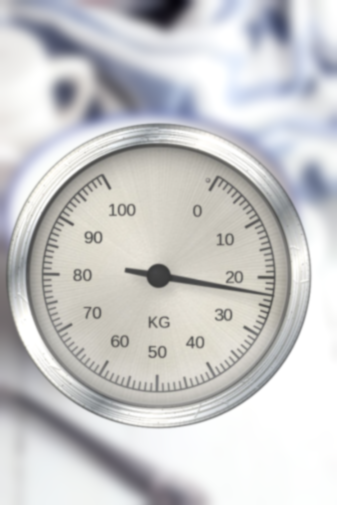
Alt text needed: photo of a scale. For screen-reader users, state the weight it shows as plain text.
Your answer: 23 kg
